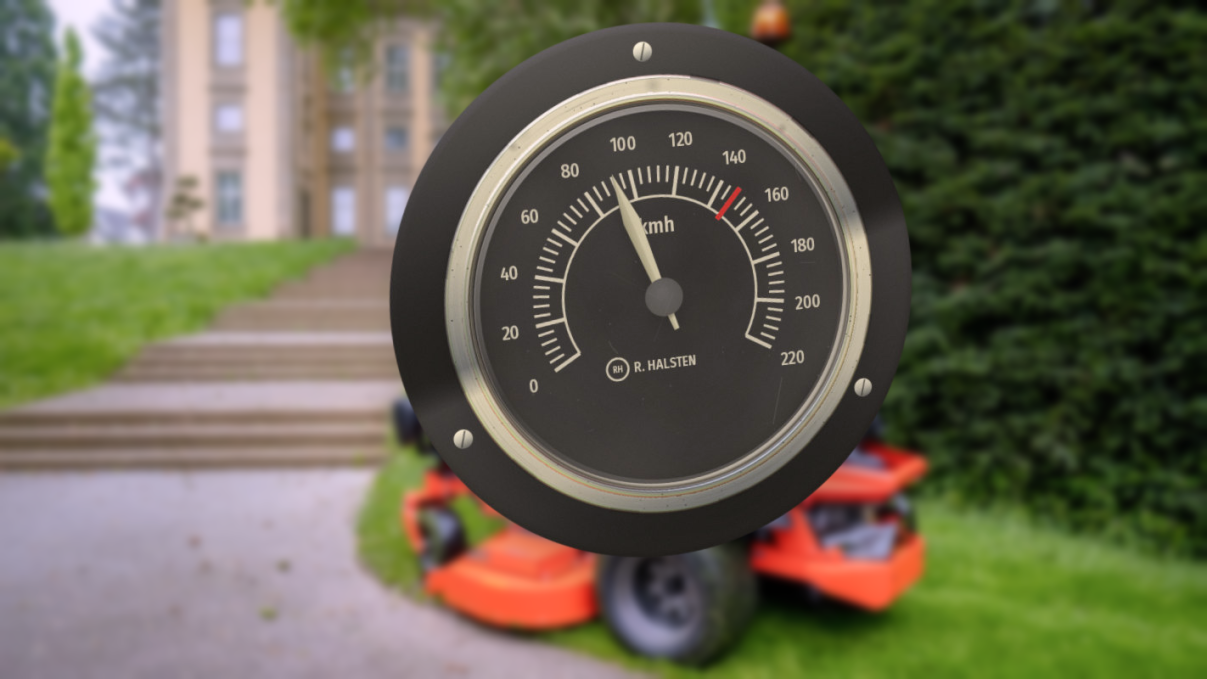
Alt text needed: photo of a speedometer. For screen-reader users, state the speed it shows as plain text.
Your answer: 92 km/h
